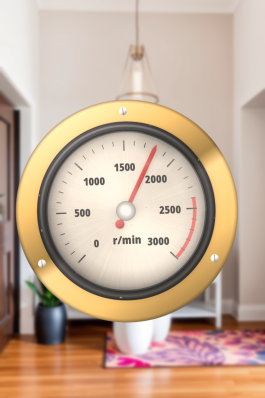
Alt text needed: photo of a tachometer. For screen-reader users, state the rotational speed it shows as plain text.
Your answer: 1800 rpm
